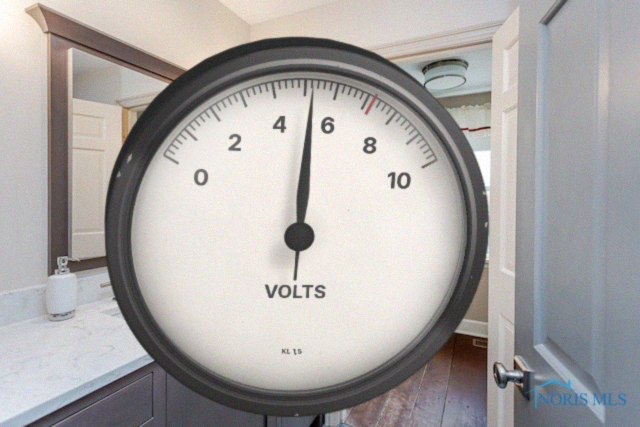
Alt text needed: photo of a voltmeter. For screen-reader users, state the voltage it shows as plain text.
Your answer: 5.2 V
